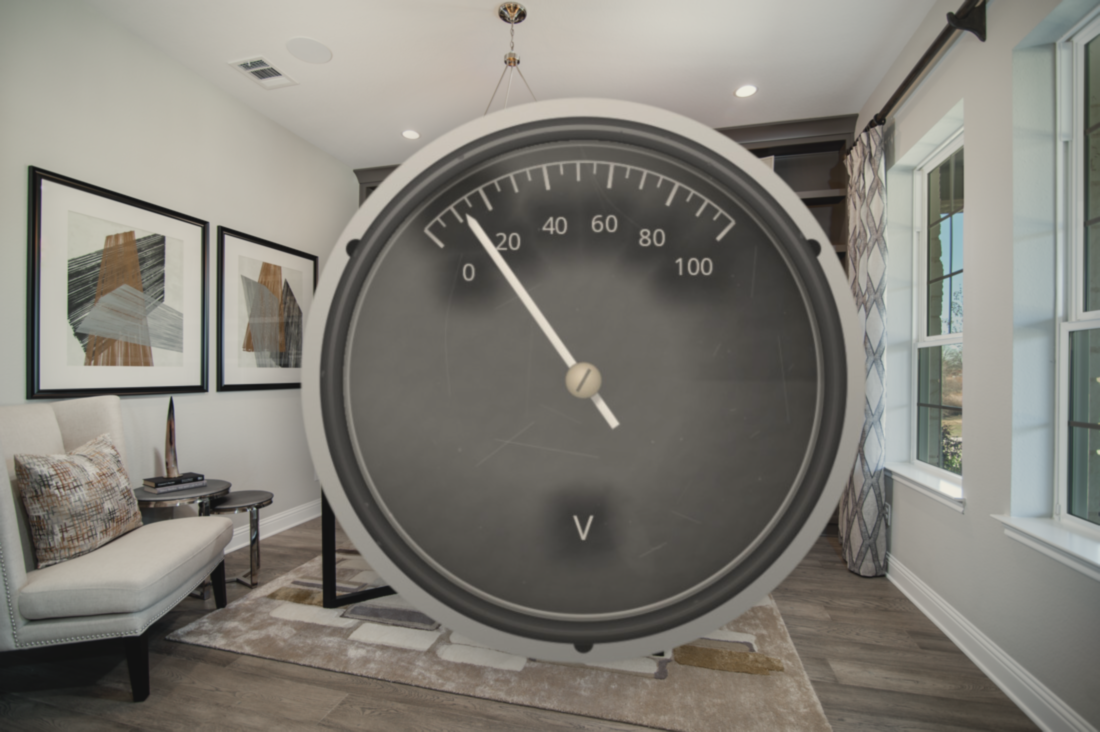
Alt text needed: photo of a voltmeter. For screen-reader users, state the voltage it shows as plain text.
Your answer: 12.5 V
